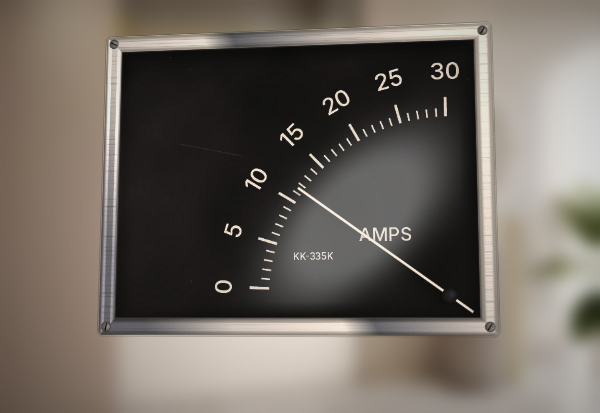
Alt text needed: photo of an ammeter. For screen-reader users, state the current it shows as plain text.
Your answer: 11.5 A
